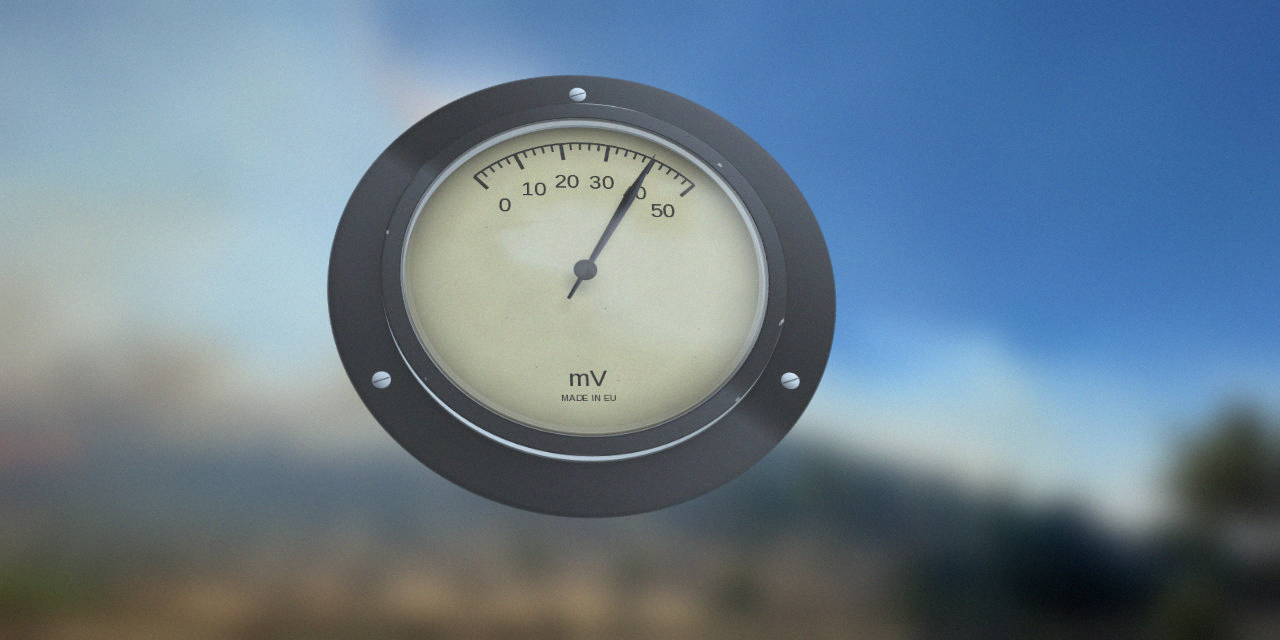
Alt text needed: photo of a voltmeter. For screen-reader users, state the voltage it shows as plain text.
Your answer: 40 mV
